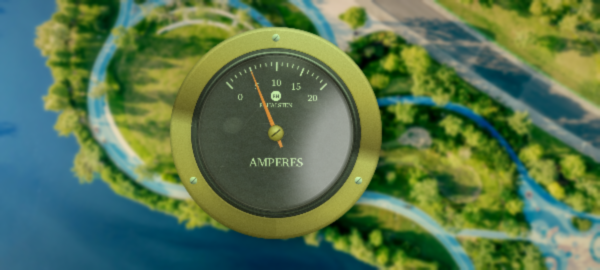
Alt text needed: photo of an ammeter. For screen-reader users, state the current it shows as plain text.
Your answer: 5 A
